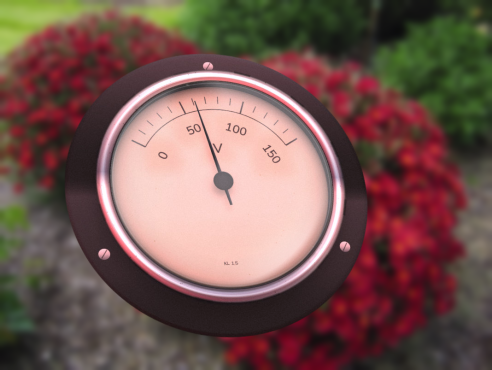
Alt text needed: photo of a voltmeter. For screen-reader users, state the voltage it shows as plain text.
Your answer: 60 V
